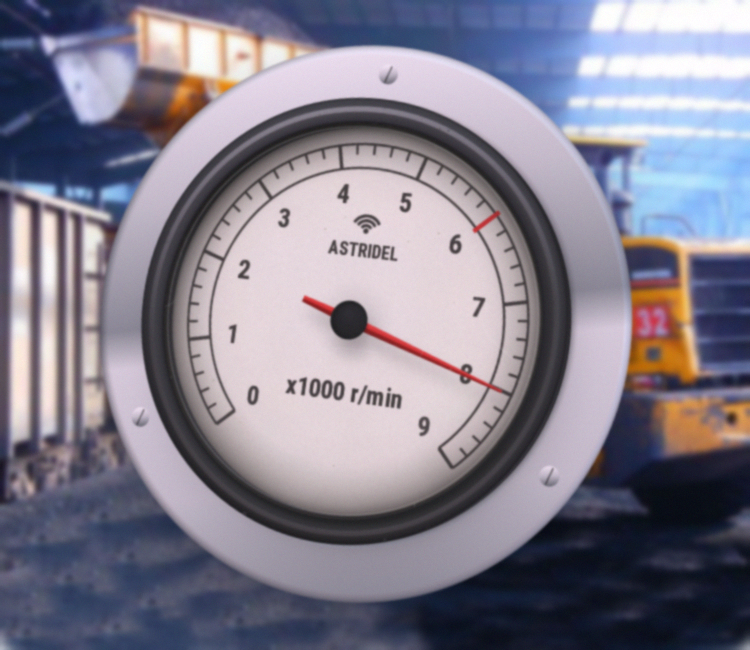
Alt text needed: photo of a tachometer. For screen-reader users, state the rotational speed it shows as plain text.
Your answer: 8000 rpm
